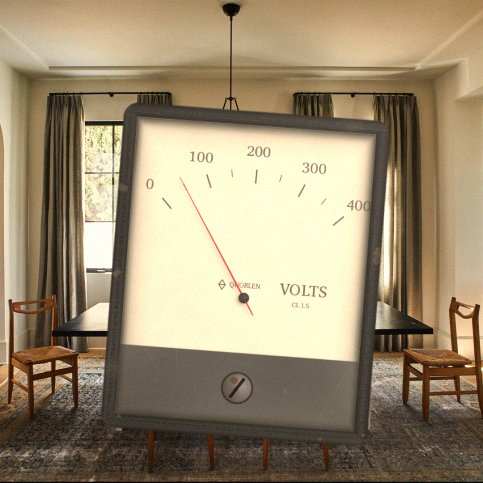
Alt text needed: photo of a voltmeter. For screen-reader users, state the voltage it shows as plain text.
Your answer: 50 V
